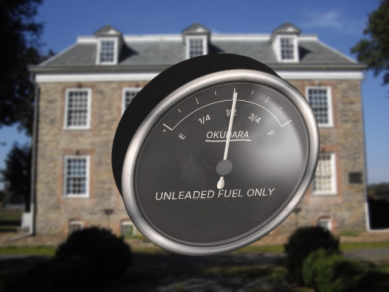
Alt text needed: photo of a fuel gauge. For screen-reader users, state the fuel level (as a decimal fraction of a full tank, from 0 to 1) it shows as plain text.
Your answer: 0.5
